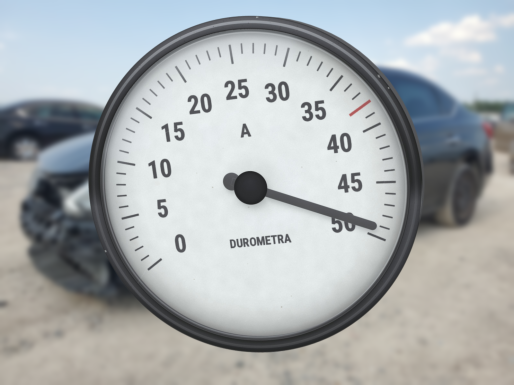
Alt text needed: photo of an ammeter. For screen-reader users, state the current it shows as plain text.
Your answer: 49 A
